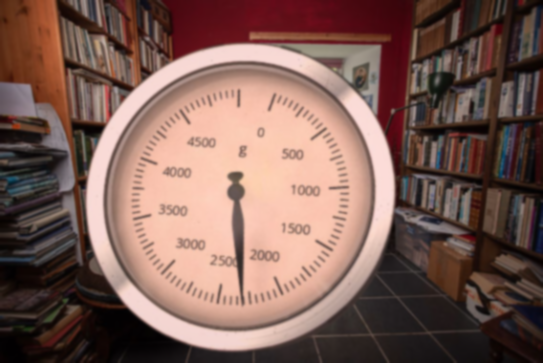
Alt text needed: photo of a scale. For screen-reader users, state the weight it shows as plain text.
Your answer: 2300 g
